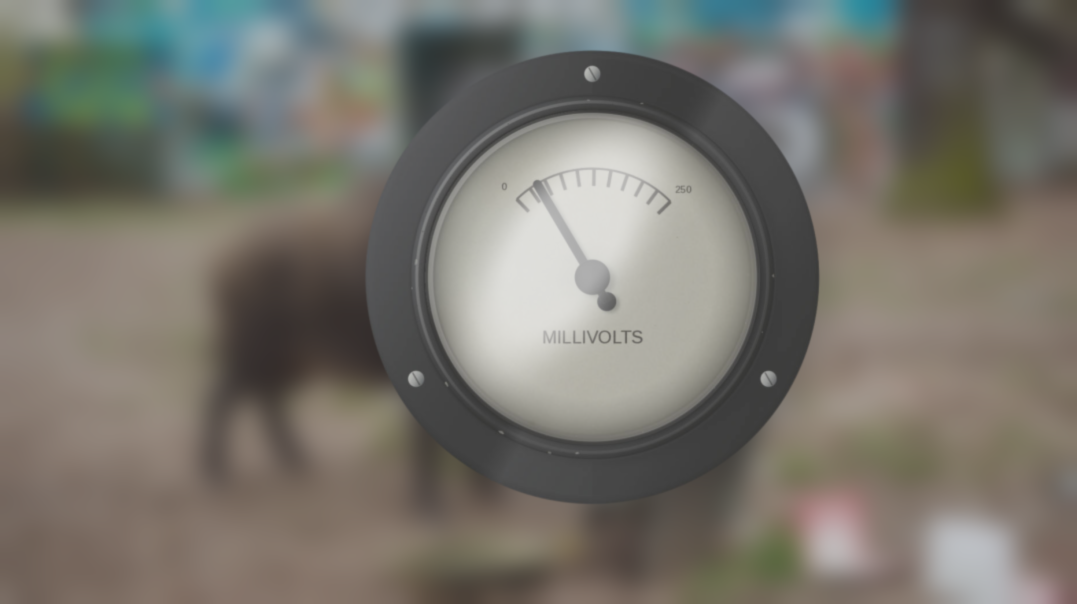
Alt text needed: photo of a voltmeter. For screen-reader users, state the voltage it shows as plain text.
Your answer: 37.5 mV
